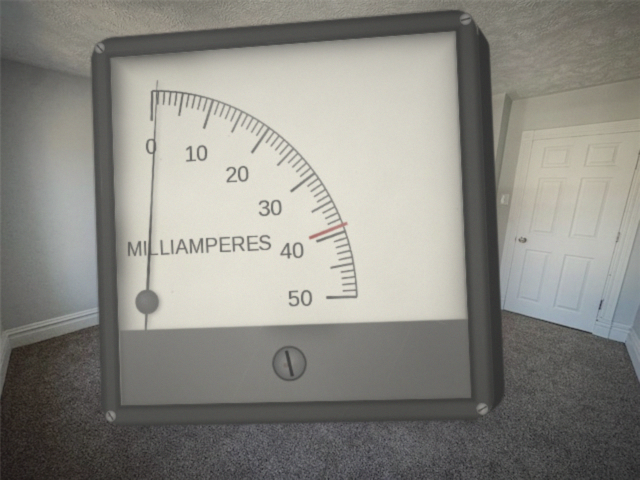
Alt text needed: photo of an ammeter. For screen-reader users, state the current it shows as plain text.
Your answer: 1 mA
